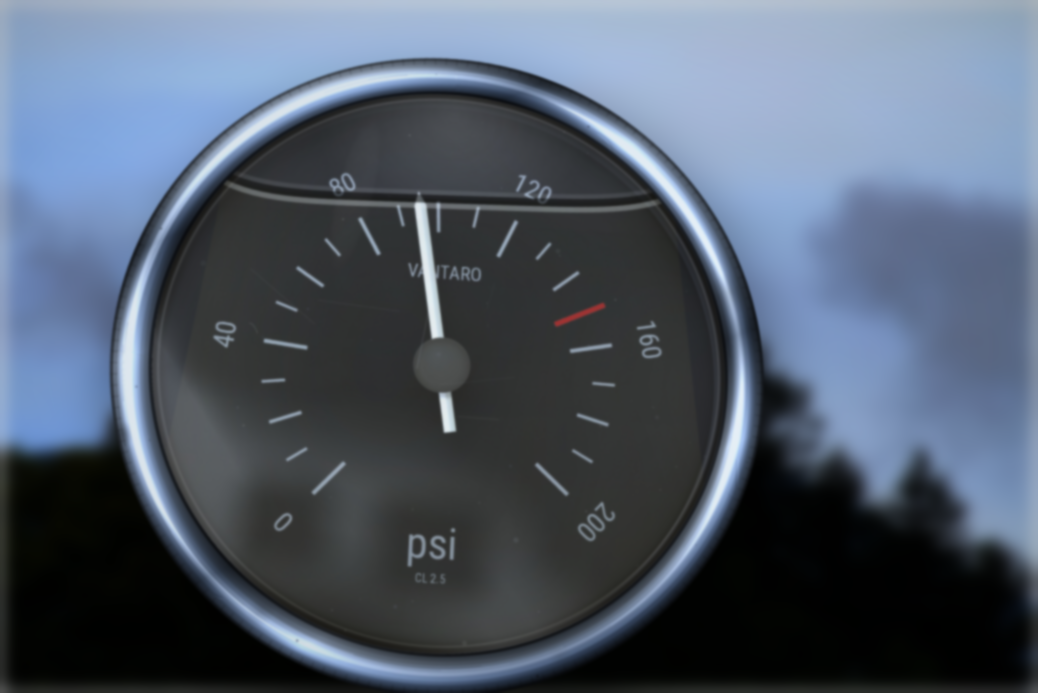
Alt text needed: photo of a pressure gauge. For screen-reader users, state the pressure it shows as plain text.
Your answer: 95 psi
